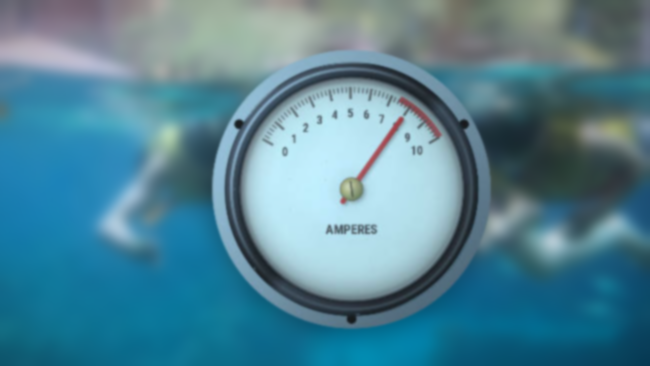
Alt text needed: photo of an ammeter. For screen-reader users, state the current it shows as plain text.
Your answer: 8 A
